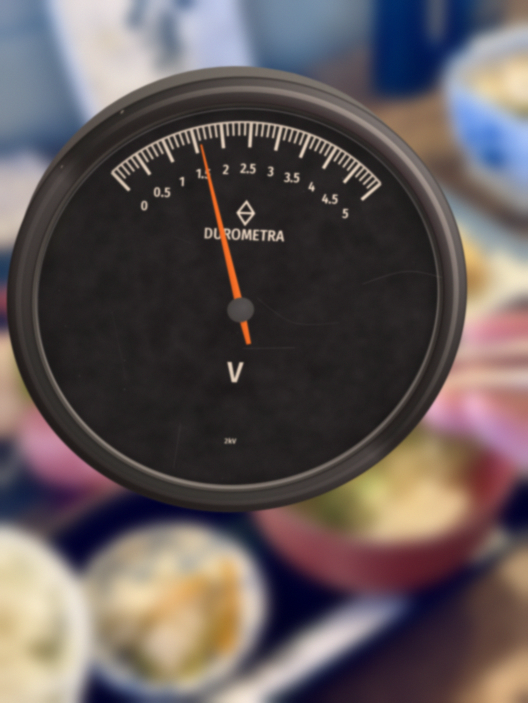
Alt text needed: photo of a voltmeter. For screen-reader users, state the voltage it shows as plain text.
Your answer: 1.6 V
